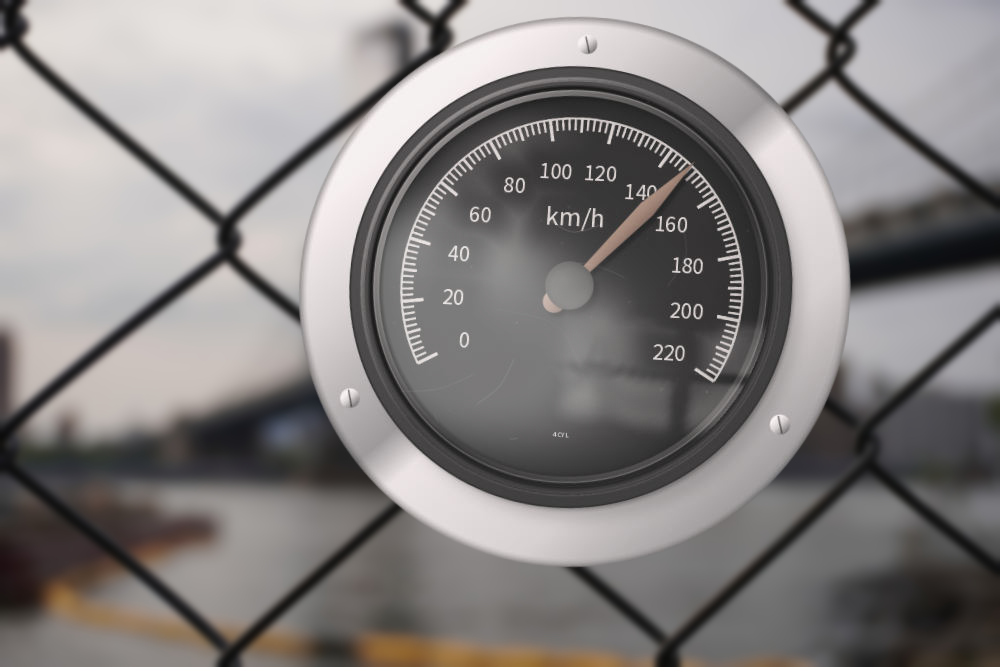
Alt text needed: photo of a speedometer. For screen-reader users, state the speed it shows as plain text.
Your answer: 148 km/h
